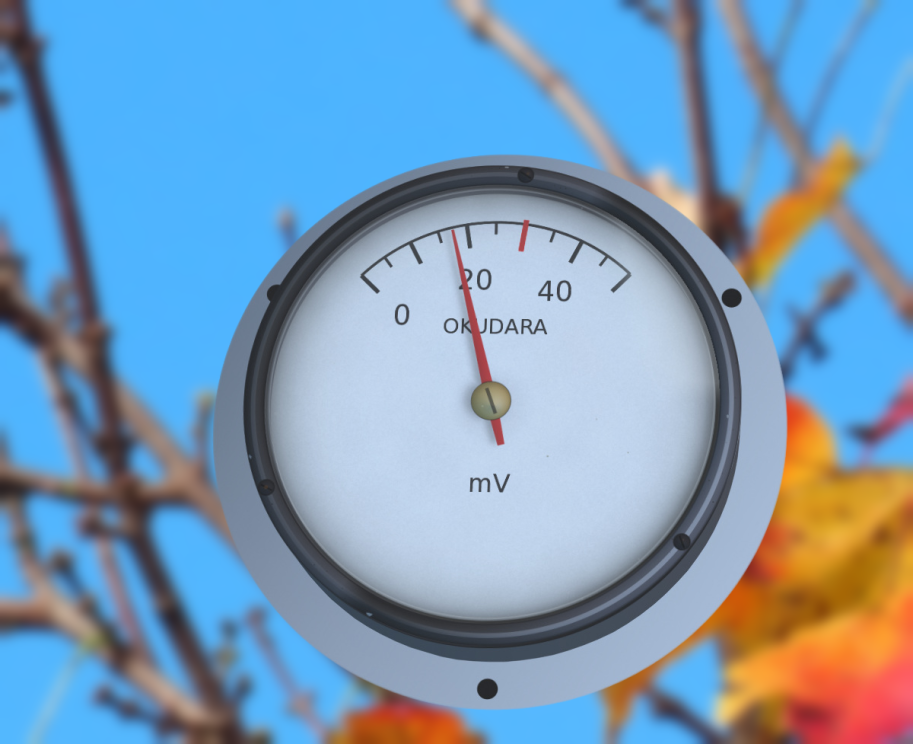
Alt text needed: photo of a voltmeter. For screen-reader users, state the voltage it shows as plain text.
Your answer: 17.5 mV
